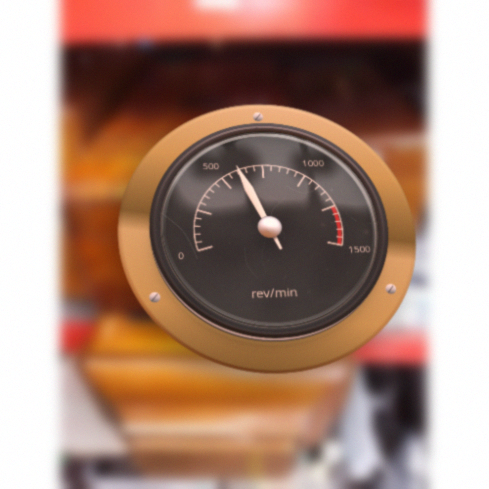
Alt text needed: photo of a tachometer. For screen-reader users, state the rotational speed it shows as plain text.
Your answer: 600 rpm
